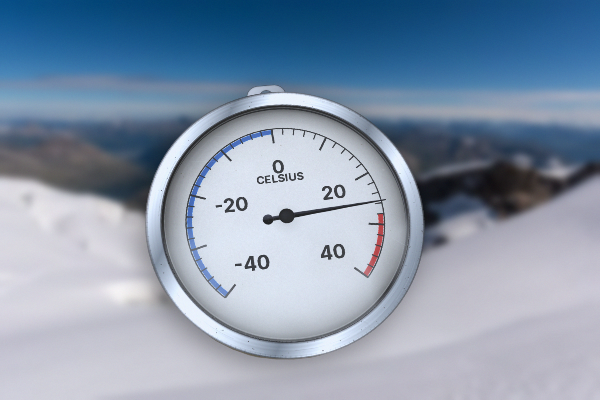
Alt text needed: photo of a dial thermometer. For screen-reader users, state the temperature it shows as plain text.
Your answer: 26 °C
